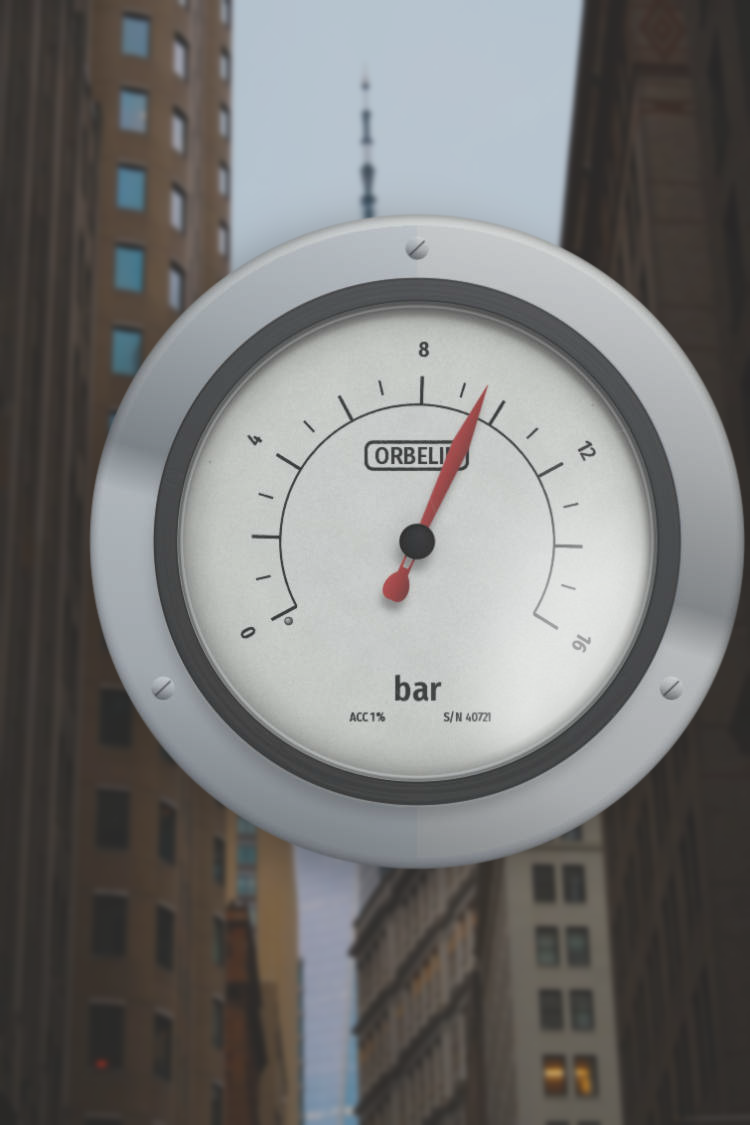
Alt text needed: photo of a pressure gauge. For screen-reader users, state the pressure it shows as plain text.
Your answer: 9.5 bar
